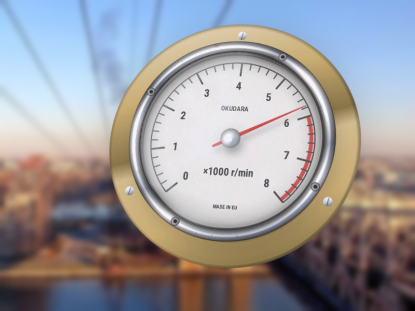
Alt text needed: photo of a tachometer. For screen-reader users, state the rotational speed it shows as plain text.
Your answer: 5800 rpm
